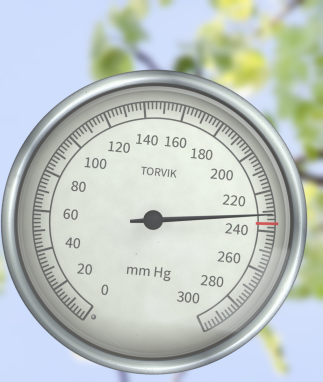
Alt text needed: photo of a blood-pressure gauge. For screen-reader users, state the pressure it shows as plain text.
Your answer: 232 mmHg
